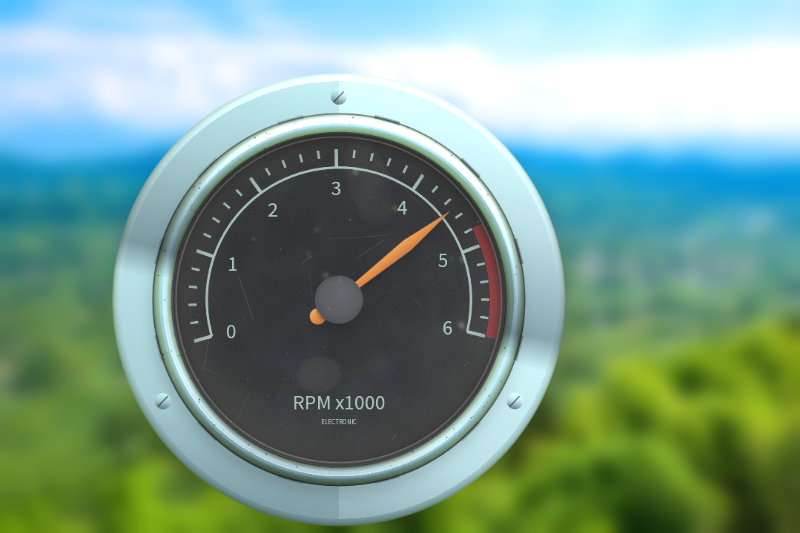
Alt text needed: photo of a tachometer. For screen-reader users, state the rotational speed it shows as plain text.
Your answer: 4500 rpm
